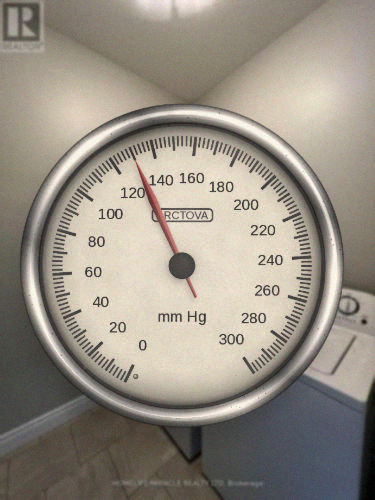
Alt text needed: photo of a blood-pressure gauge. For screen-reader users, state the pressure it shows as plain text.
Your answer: 130 mmHg
